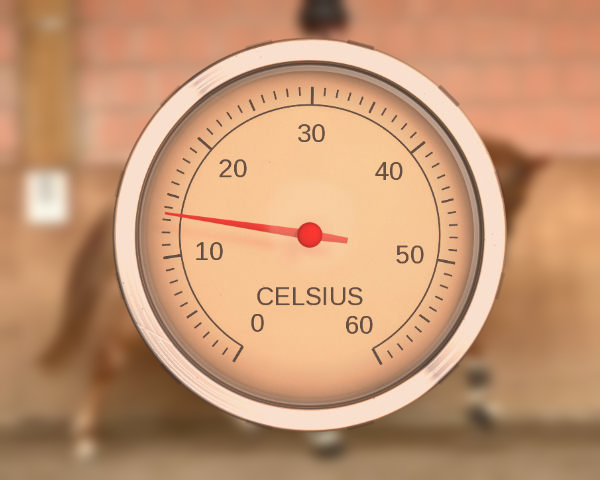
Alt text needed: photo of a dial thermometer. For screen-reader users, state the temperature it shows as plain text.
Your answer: 13.5 °C
